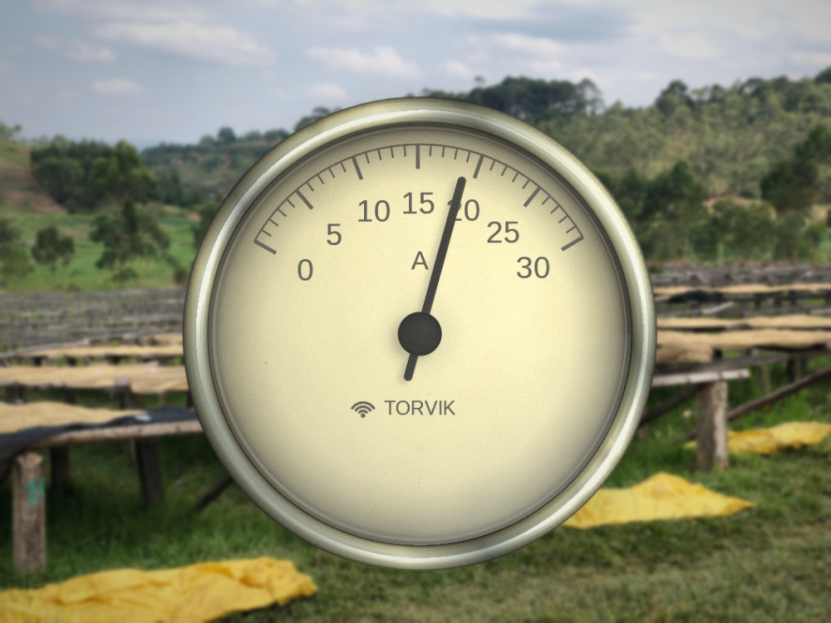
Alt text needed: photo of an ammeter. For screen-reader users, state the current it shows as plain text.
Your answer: 19 A
